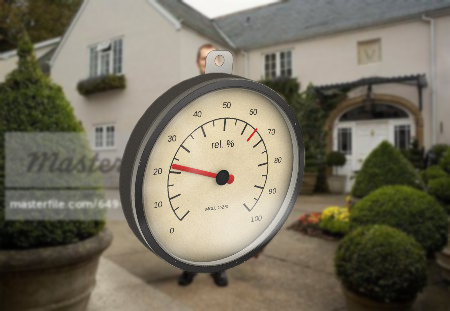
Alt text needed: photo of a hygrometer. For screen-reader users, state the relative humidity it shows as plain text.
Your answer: 22.5 %
